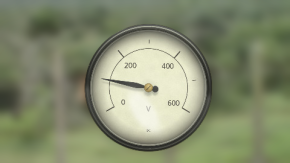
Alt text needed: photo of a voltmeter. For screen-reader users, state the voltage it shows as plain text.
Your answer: 100 V
